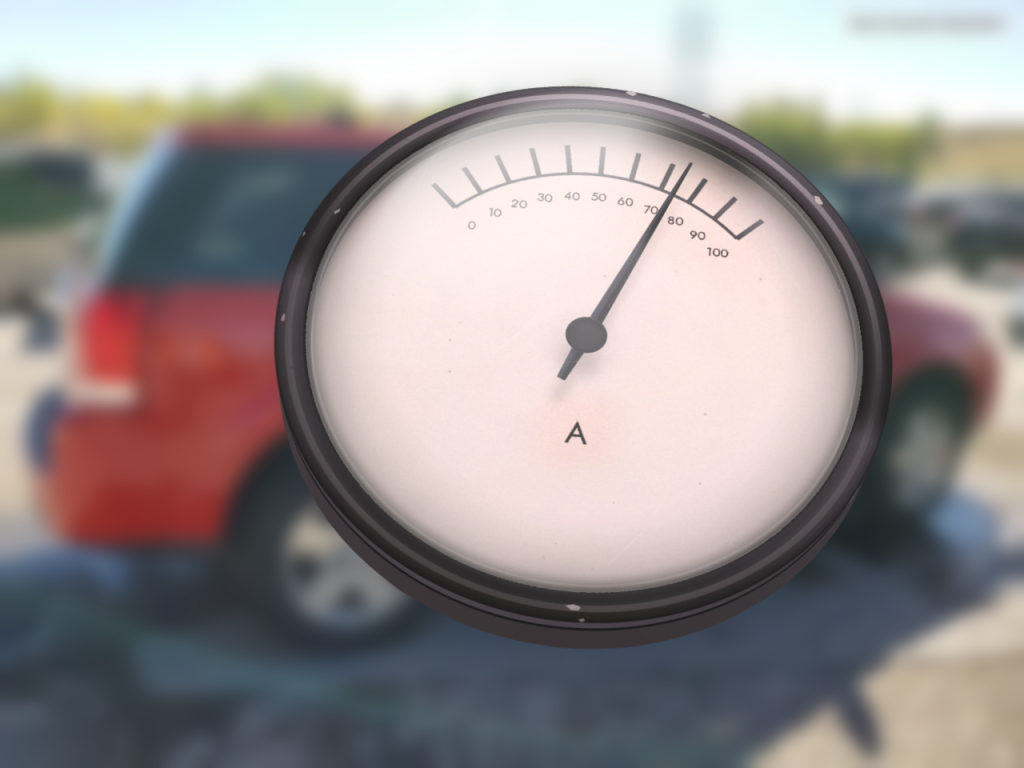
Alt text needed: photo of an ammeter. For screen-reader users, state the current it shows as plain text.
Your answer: 75 A
